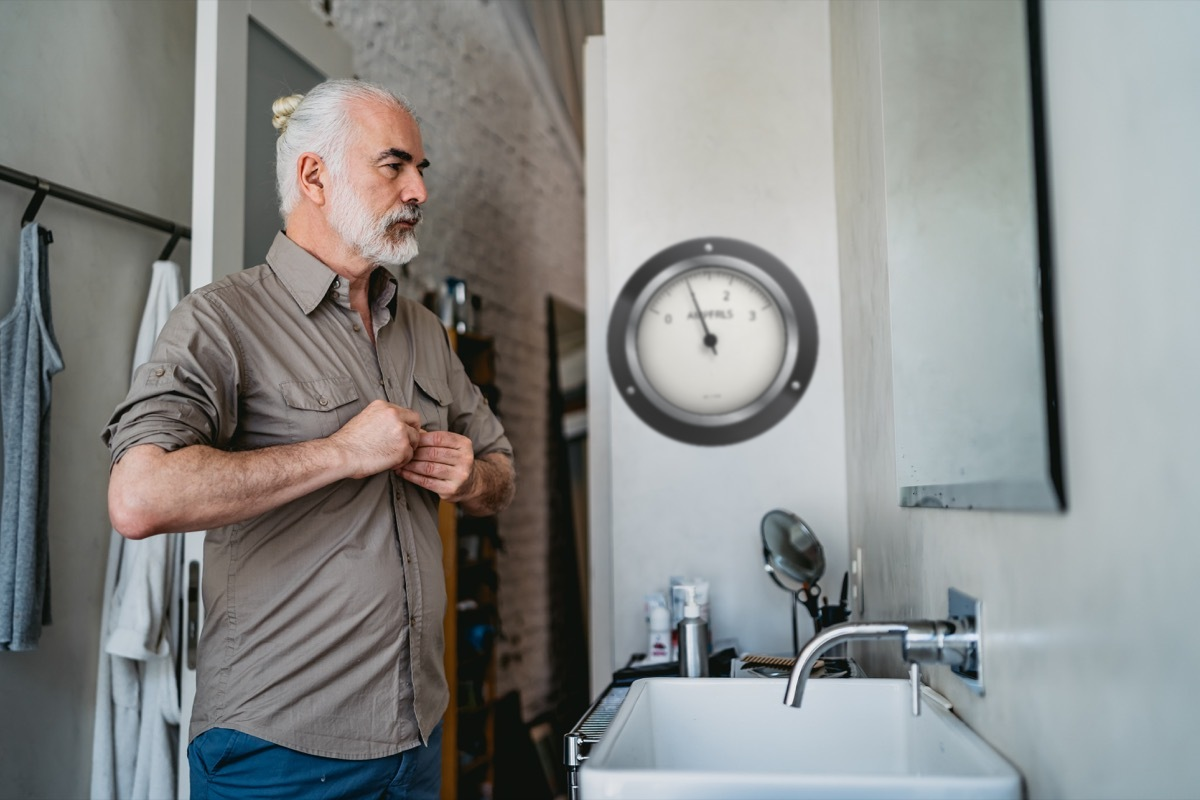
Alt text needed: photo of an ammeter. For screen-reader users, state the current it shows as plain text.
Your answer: 1 A
